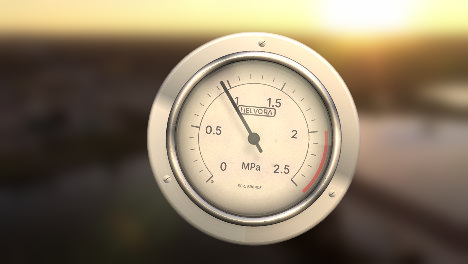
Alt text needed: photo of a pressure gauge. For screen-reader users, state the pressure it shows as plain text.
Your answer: 0.95 MPa
